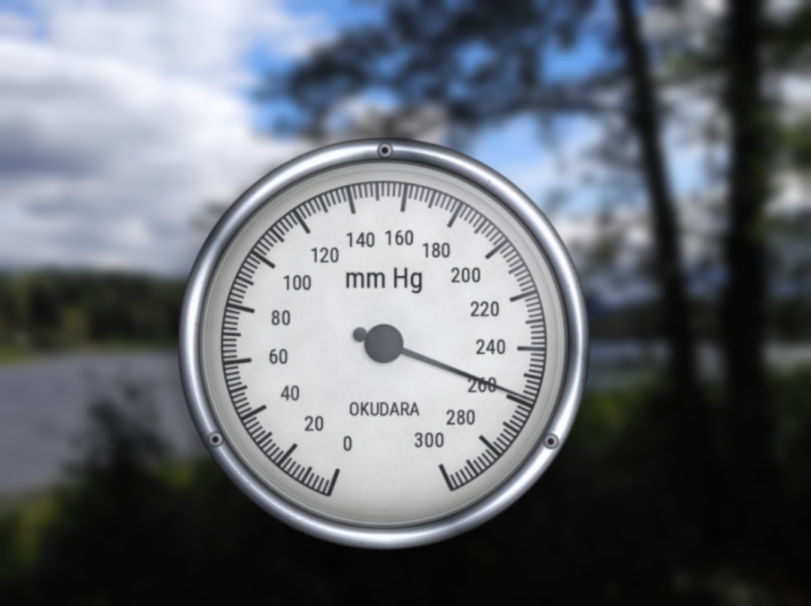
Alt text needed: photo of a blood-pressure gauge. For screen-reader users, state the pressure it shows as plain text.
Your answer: 258 mmHg
